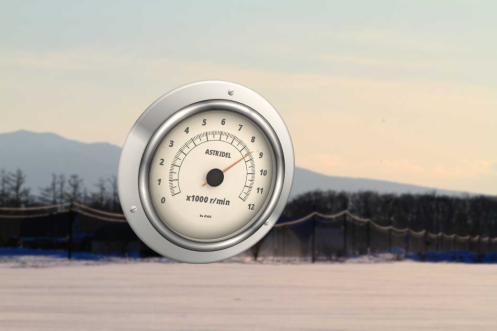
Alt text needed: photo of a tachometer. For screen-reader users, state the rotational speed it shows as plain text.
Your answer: 8500 rpm
